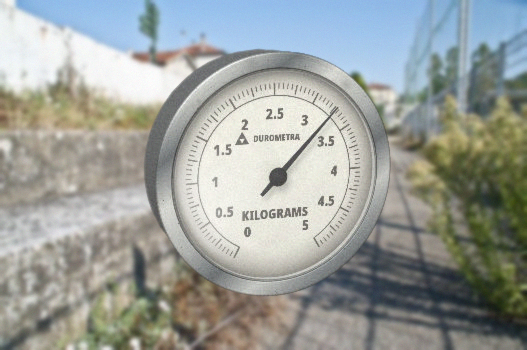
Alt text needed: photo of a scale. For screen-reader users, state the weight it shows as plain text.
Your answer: 3.25 kg
